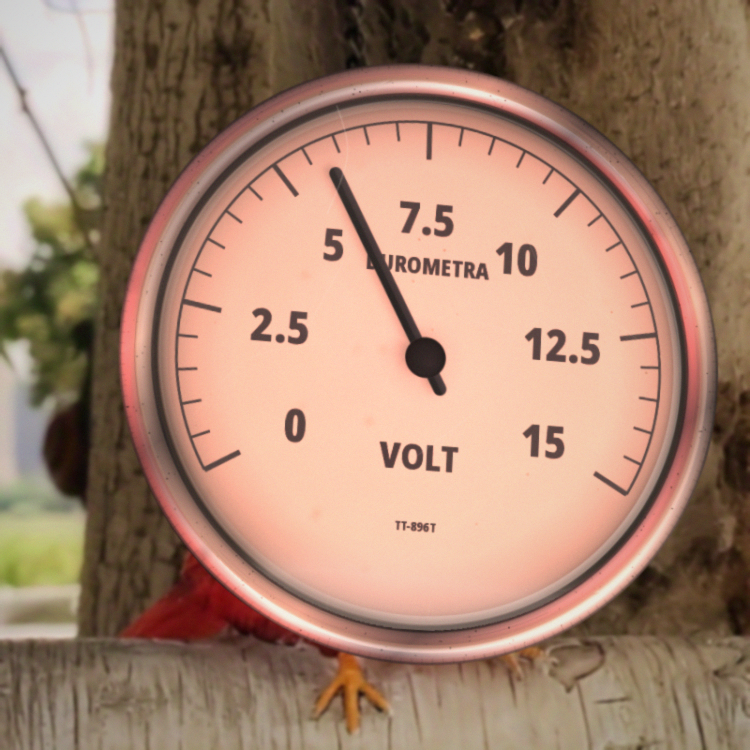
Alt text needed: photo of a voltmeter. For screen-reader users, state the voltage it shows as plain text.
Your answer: 5.75 V
